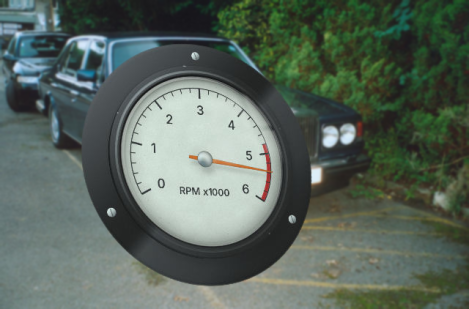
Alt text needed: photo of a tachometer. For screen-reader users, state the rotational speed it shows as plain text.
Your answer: 5400 rpm
